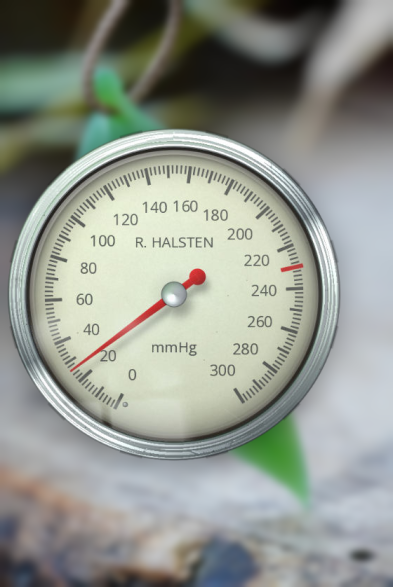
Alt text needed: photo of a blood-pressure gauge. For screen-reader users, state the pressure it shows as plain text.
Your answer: 26 mmHg
